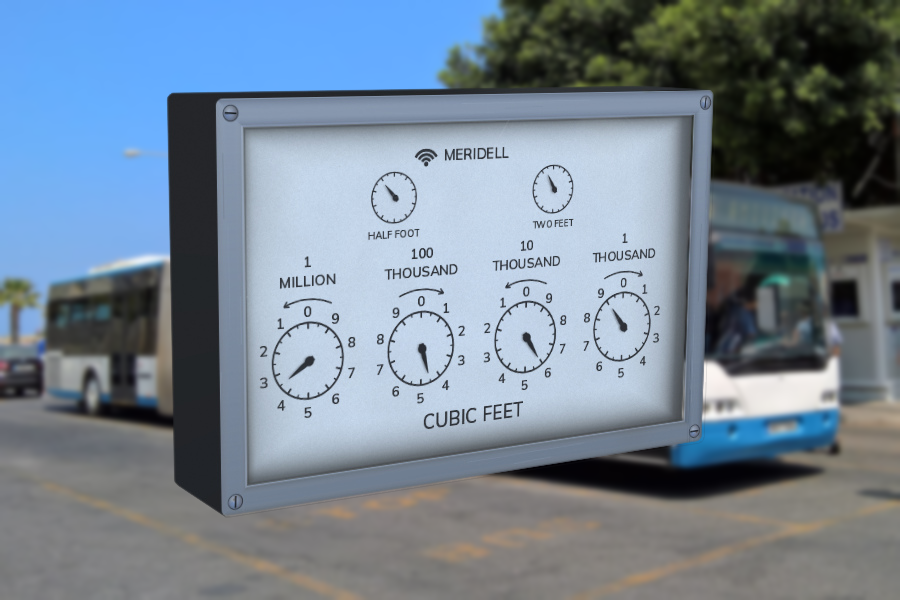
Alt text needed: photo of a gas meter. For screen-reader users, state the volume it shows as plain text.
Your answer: 345900 ft³
